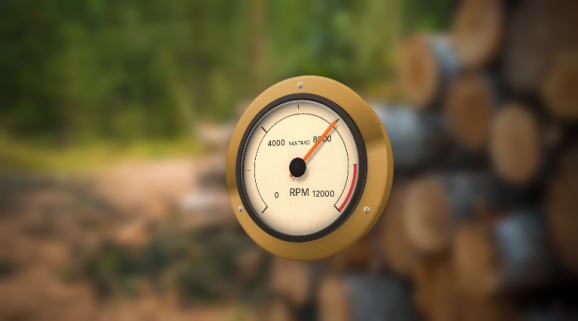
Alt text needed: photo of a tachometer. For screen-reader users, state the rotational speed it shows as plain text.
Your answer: 8000 rpm
